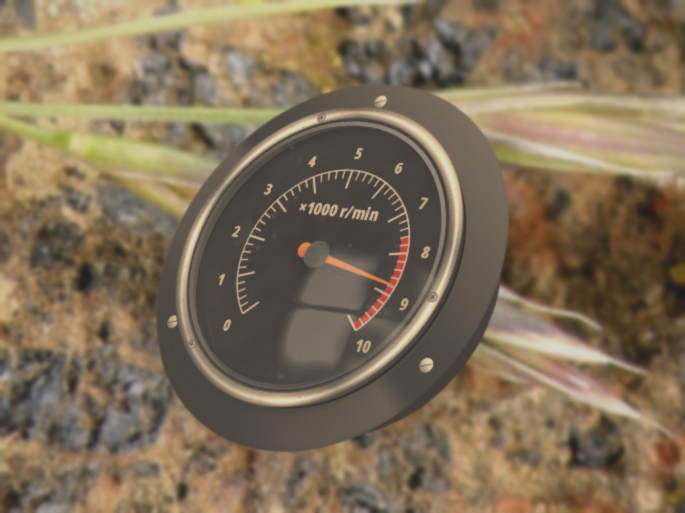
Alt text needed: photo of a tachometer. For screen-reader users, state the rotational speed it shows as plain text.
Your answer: 8800 rpm
